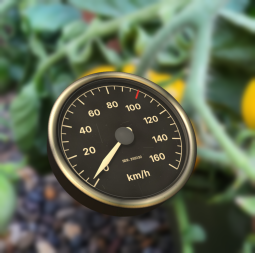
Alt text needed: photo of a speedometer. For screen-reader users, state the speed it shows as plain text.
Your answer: 2.5 km/h
